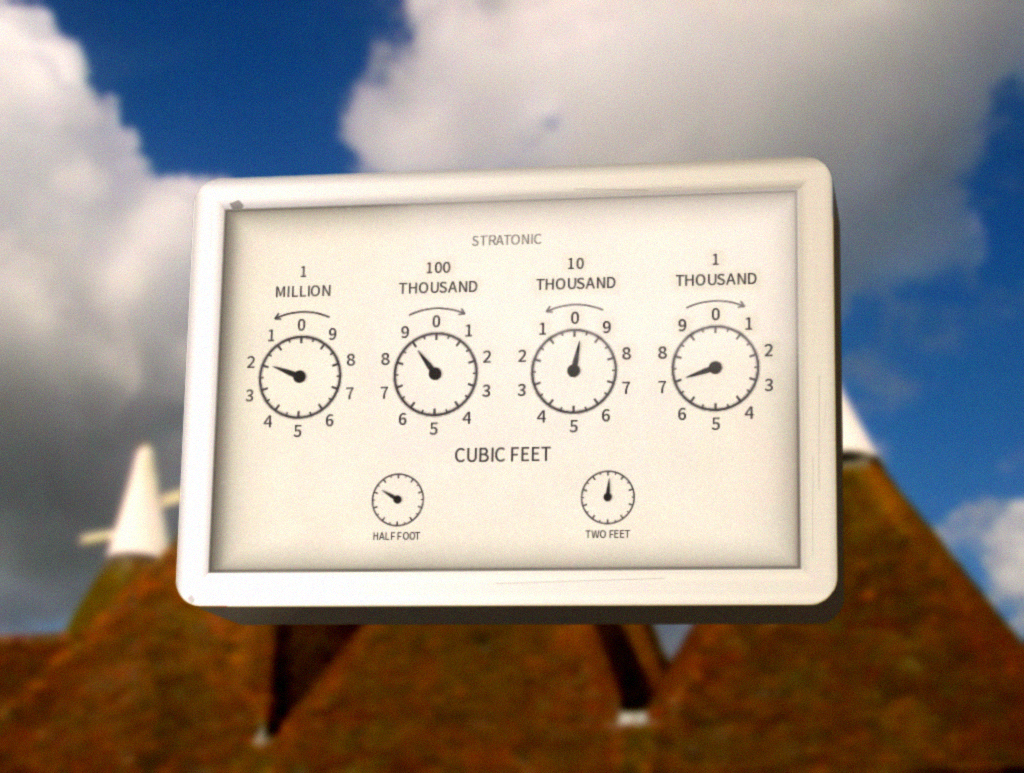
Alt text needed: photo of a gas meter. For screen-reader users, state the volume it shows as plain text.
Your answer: 189700 ft³
